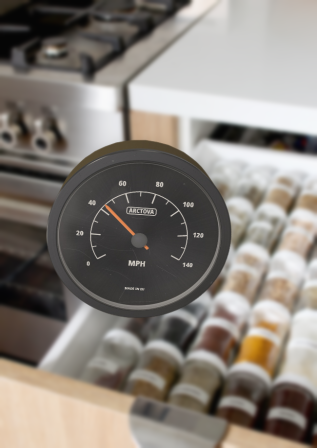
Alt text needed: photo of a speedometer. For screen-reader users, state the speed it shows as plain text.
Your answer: 45 mph
